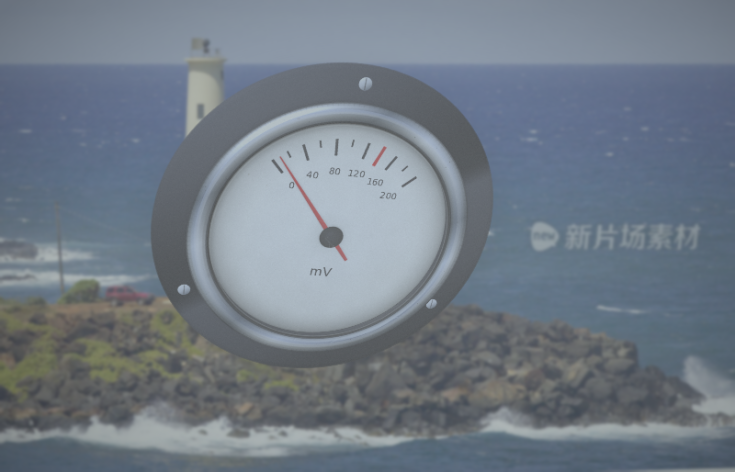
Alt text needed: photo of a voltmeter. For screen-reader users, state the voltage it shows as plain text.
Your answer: 10 mV
